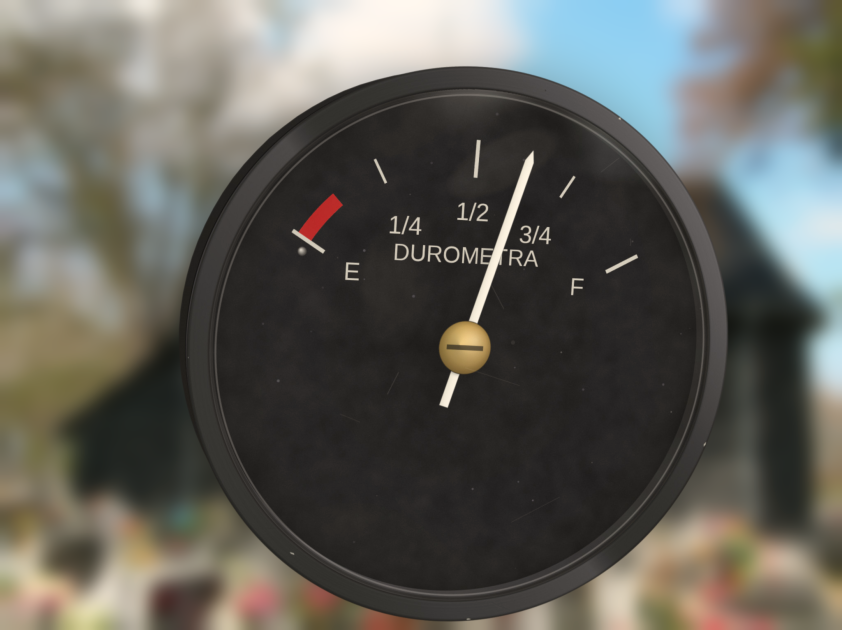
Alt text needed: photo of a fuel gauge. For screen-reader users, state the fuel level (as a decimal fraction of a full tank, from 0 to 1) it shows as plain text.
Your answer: 0.625
